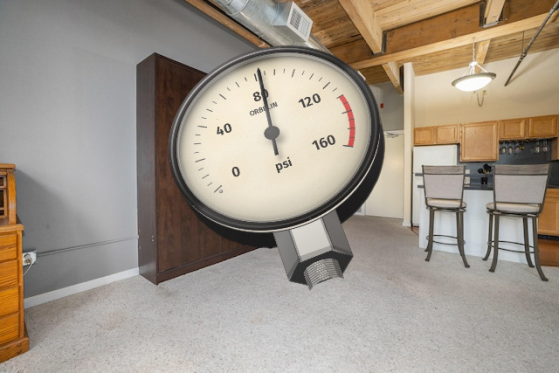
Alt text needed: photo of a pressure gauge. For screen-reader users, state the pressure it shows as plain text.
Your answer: 82.5 psi
